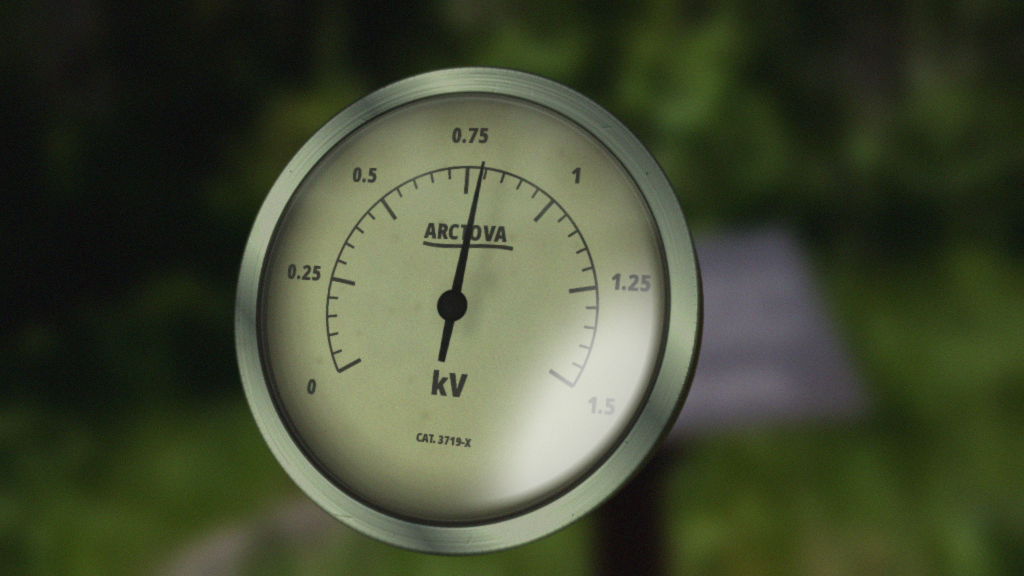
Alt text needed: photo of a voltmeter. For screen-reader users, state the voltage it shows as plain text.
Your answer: 0.8 kV
